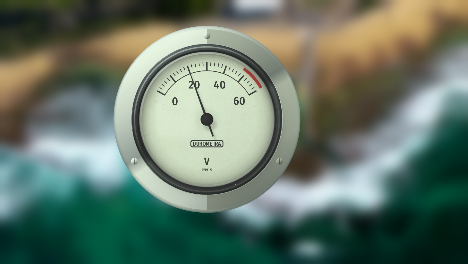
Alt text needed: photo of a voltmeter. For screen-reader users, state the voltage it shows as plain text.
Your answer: 20 V
